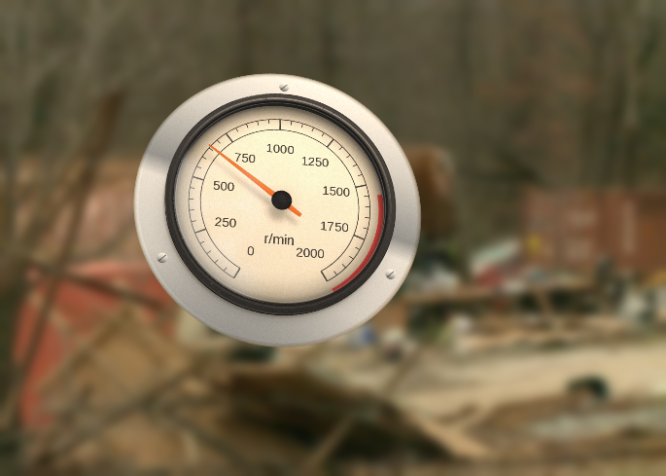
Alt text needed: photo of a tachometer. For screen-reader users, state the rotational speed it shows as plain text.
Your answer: 650 rpm
